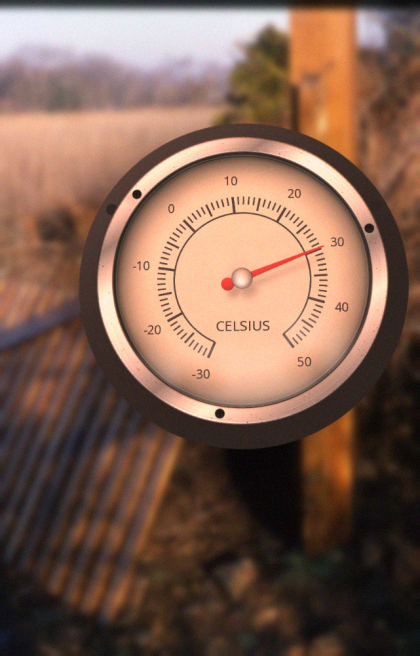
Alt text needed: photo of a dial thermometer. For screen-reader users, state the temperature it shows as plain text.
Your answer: 30 °C
